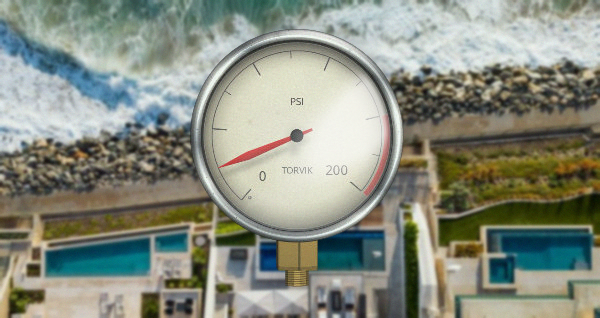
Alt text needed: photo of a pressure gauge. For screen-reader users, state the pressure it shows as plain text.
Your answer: 20 psi
